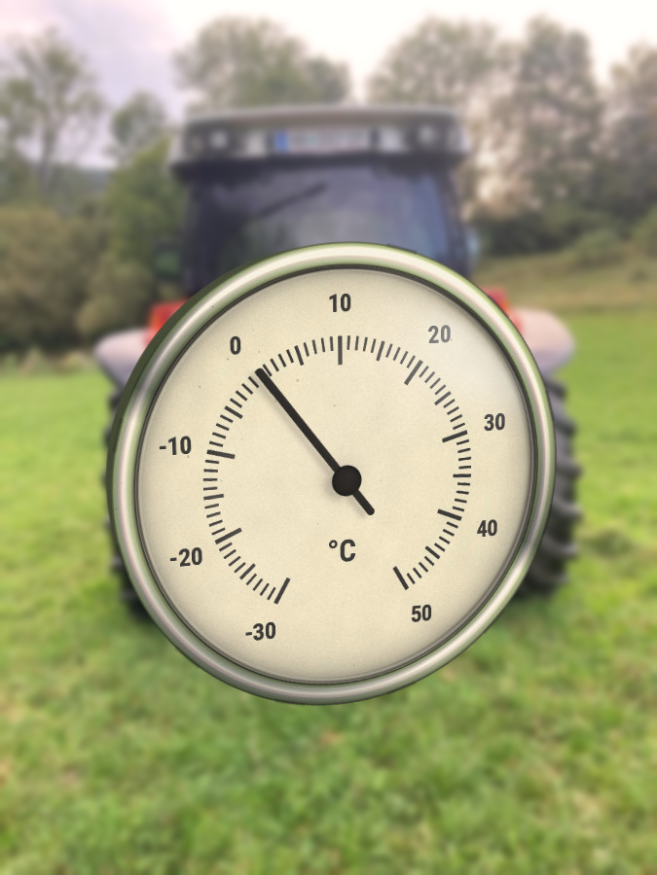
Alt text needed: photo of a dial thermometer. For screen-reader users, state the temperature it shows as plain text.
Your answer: 0 °C
